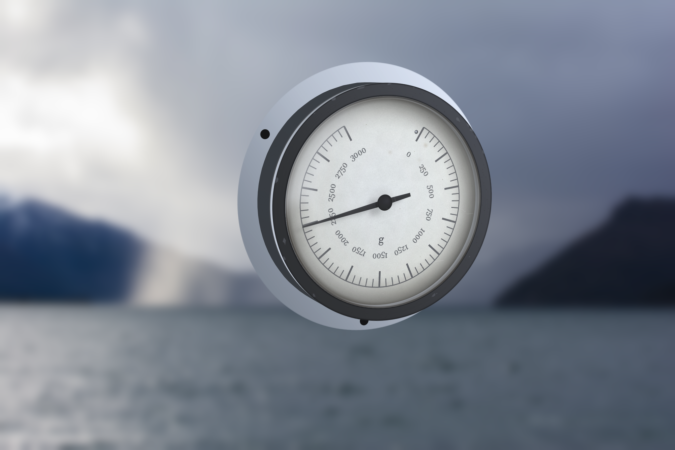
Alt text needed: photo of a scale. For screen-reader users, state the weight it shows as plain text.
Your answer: 2250 g
